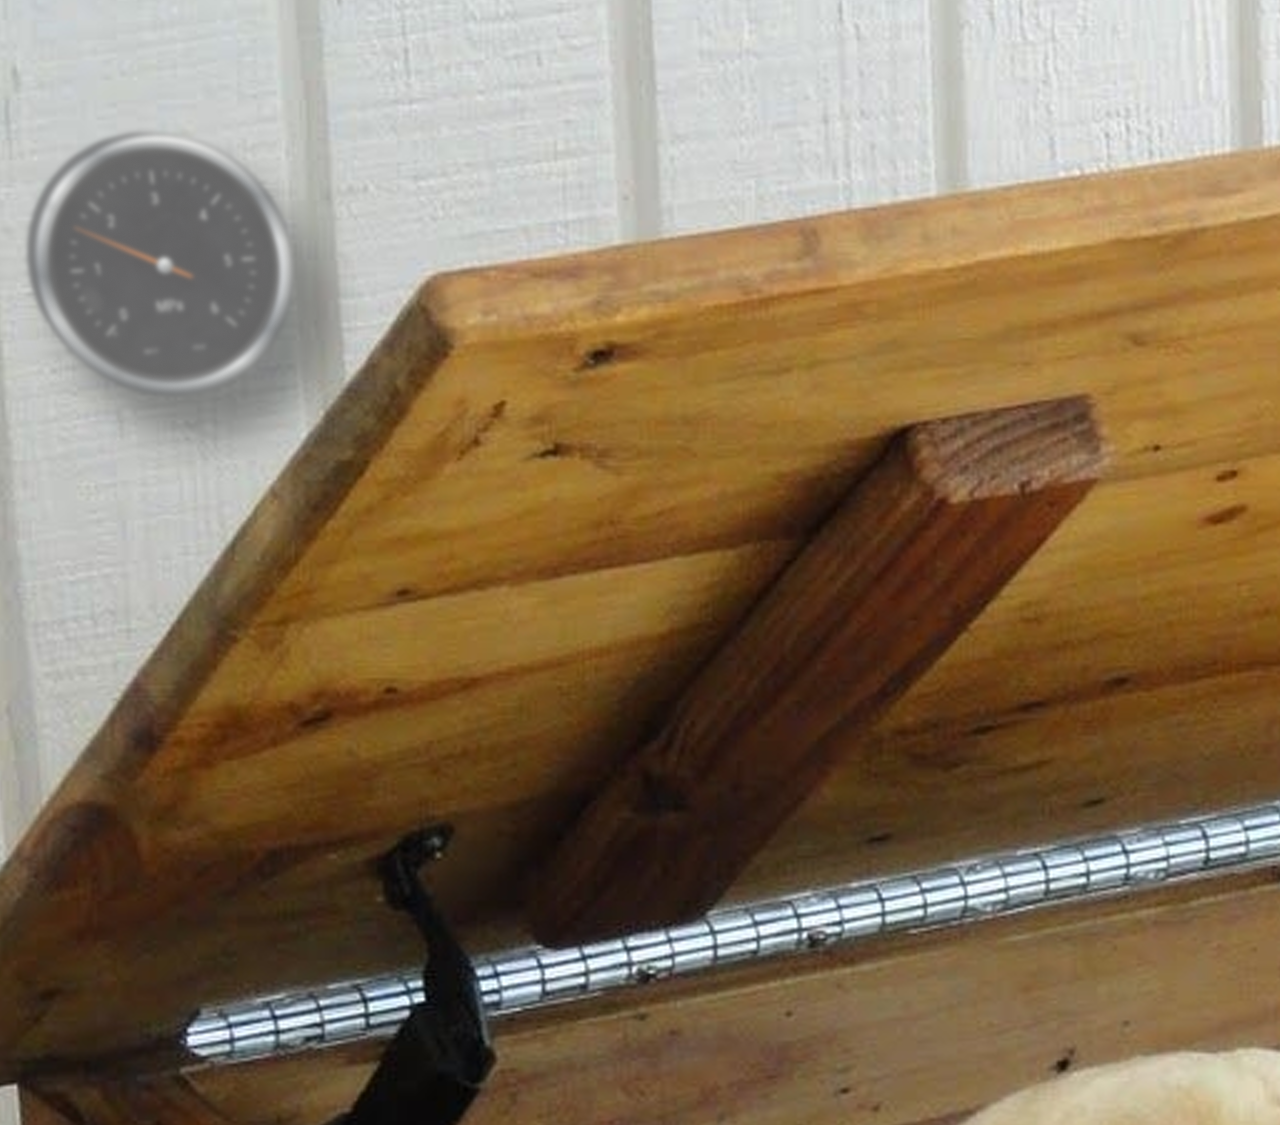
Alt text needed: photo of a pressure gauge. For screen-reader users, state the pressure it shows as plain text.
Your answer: 1.6 MPa
